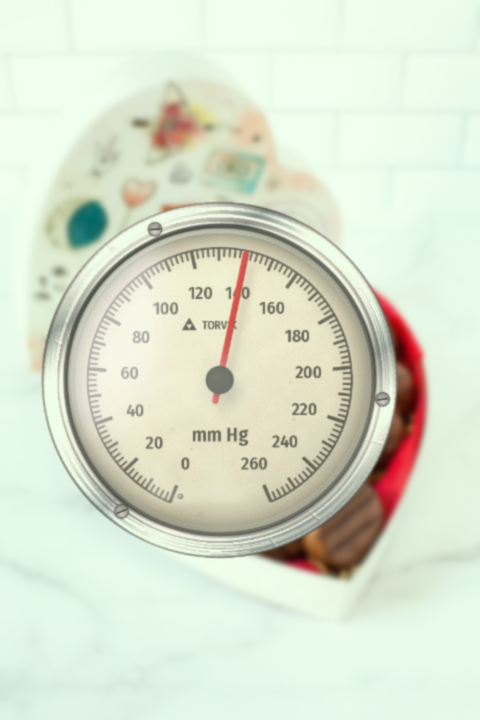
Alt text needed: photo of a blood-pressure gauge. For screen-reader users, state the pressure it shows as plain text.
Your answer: 140 mmHg
